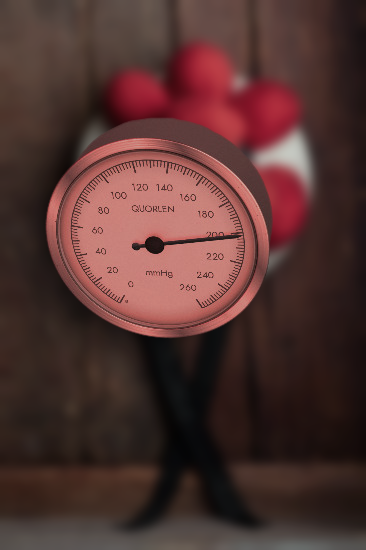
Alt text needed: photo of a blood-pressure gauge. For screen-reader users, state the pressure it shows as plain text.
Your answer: 200 mmHg
